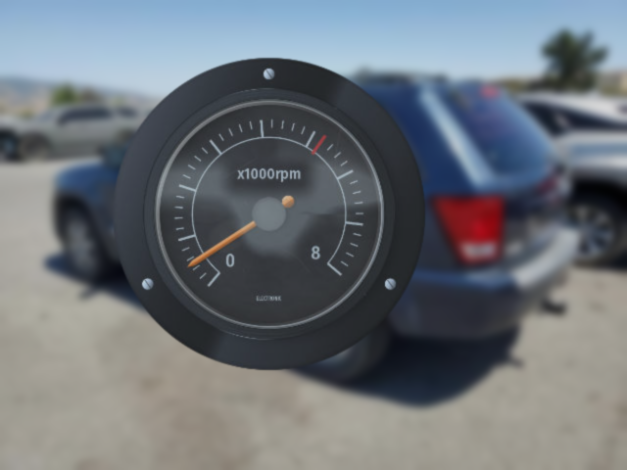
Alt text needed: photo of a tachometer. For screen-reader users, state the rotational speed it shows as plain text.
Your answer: 500 rpm
